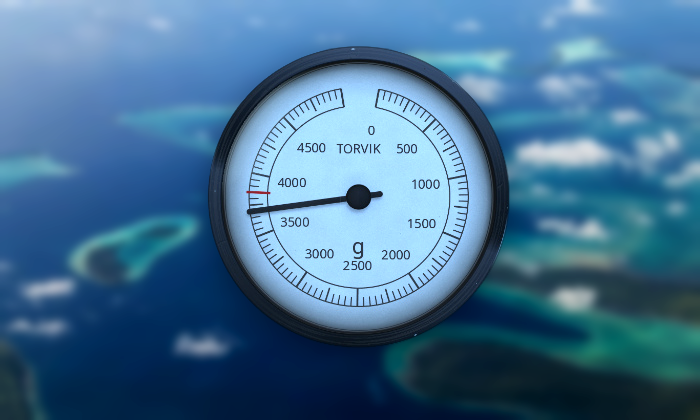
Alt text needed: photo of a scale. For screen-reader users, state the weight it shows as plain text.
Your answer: 3700 g
